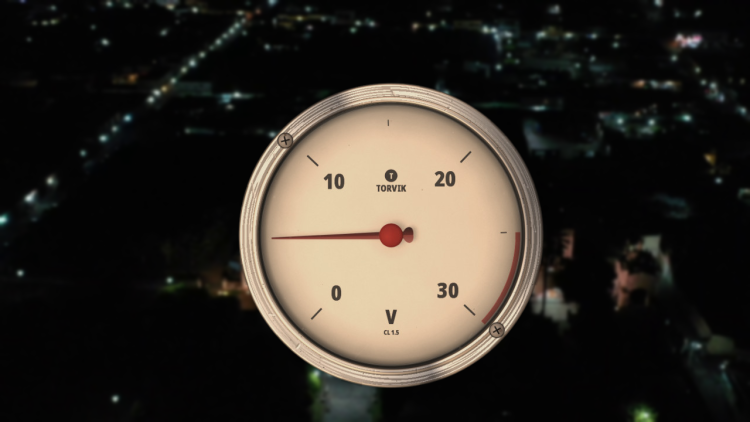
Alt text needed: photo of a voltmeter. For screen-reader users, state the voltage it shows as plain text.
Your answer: 5 V
